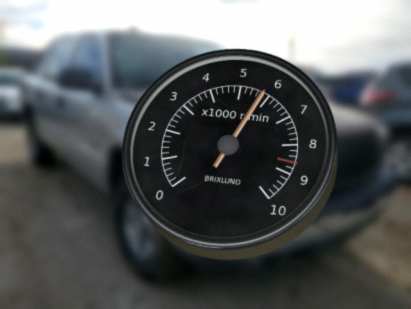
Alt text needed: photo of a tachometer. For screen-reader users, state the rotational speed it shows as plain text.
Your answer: 5800 rpm
